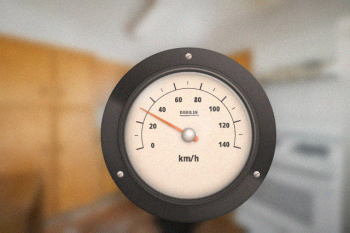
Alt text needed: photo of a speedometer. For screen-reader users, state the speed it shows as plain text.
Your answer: 30 km/h
